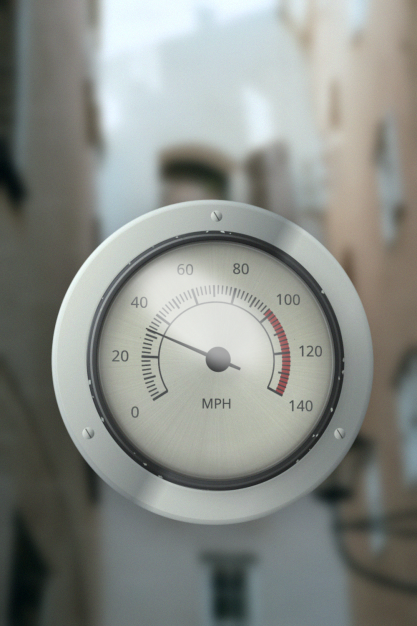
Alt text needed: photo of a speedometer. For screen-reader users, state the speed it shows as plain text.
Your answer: 32 mph
